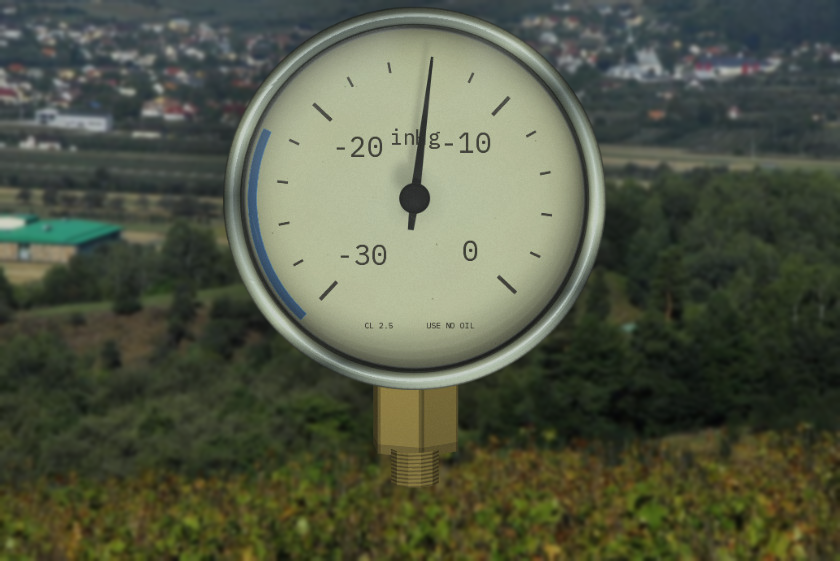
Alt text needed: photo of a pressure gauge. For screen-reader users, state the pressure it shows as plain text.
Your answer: -14 inHg
